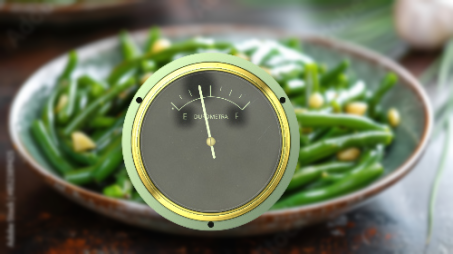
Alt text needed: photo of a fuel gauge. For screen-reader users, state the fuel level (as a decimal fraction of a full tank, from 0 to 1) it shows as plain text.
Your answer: 0.375
